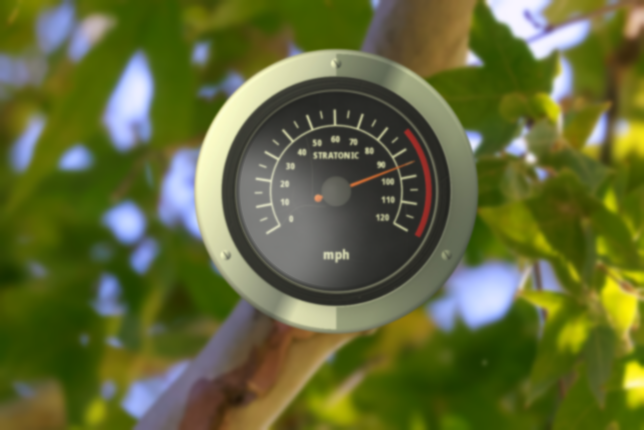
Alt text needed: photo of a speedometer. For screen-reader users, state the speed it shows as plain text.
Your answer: 95 mph
